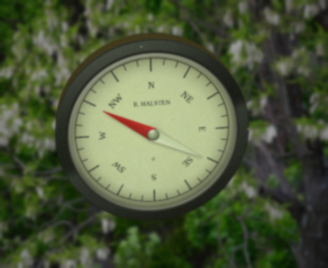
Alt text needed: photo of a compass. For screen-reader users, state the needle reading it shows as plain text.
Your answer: 300 °
